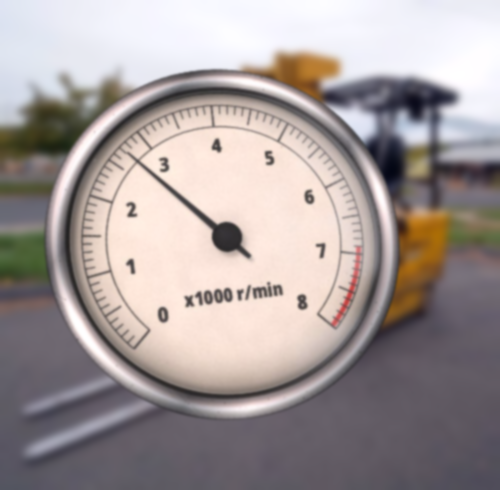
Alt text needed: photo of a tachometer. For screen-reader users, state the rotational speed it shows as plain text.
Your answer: 2700 rpm
